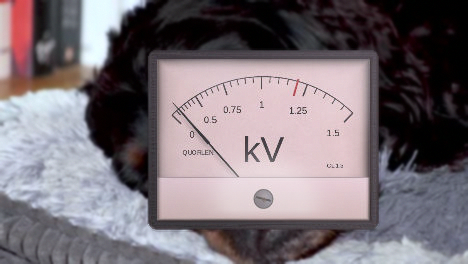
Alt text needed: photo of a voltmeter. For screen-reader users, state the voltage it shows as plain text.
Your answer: 0.25 kV
